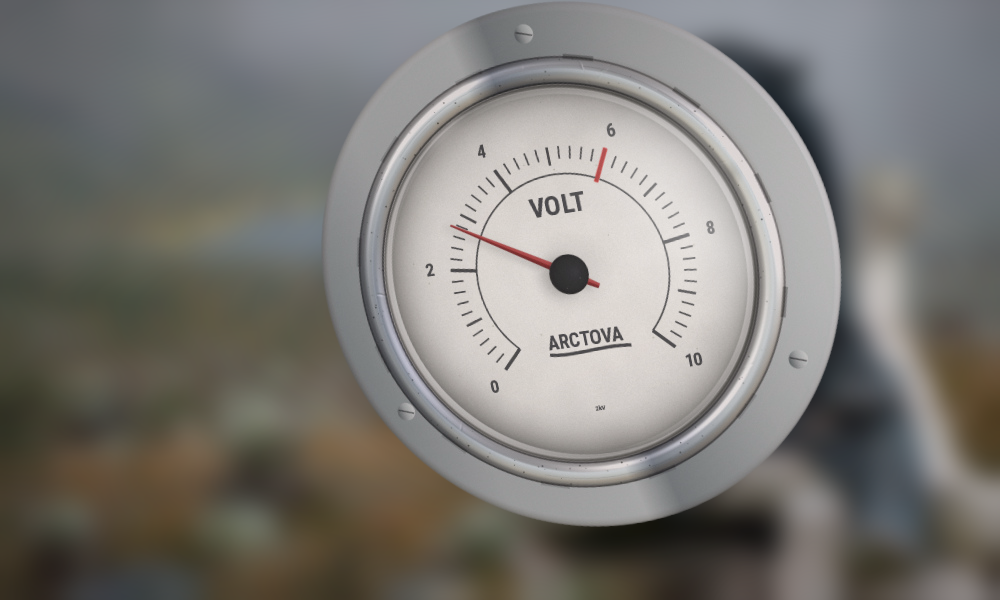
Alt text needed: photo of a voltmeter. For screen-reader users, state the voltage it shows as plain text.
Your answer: 2.8 V
